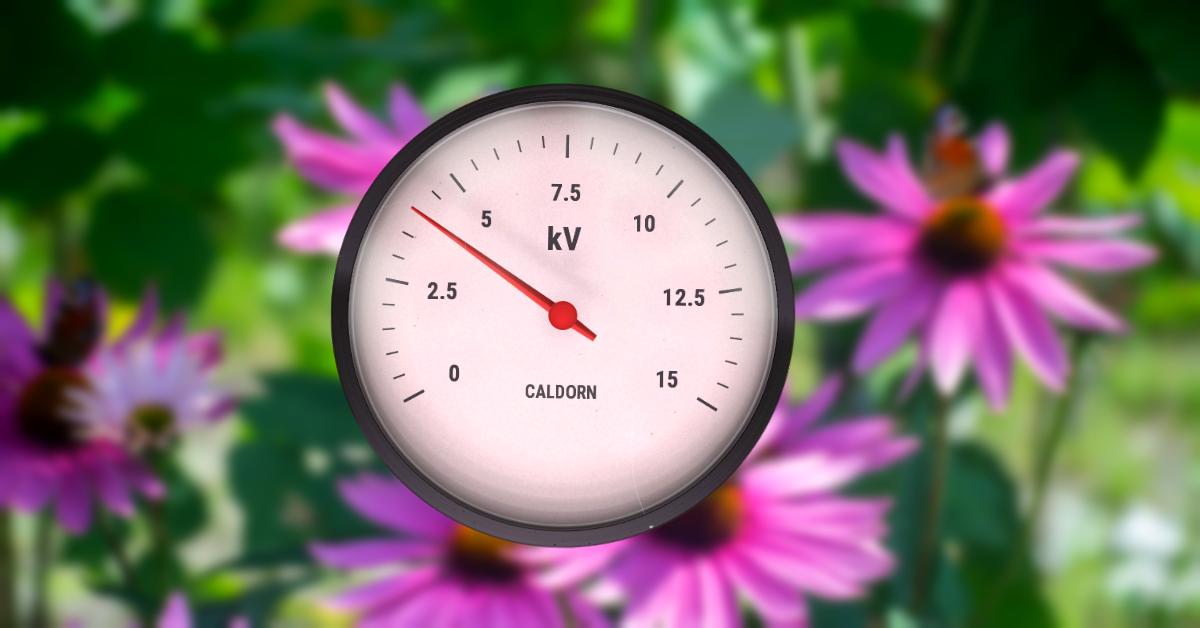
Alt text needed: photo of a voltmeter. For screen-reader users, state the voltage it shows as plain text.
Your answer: 4 kV
